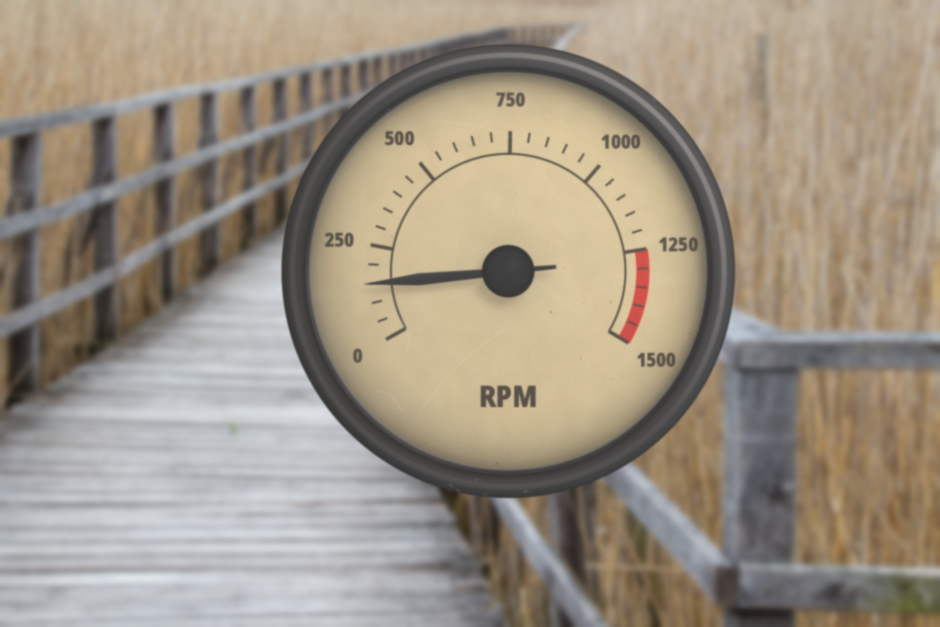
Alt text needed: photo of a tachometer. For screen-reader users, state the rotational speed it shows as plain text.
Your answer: 150 rpm
